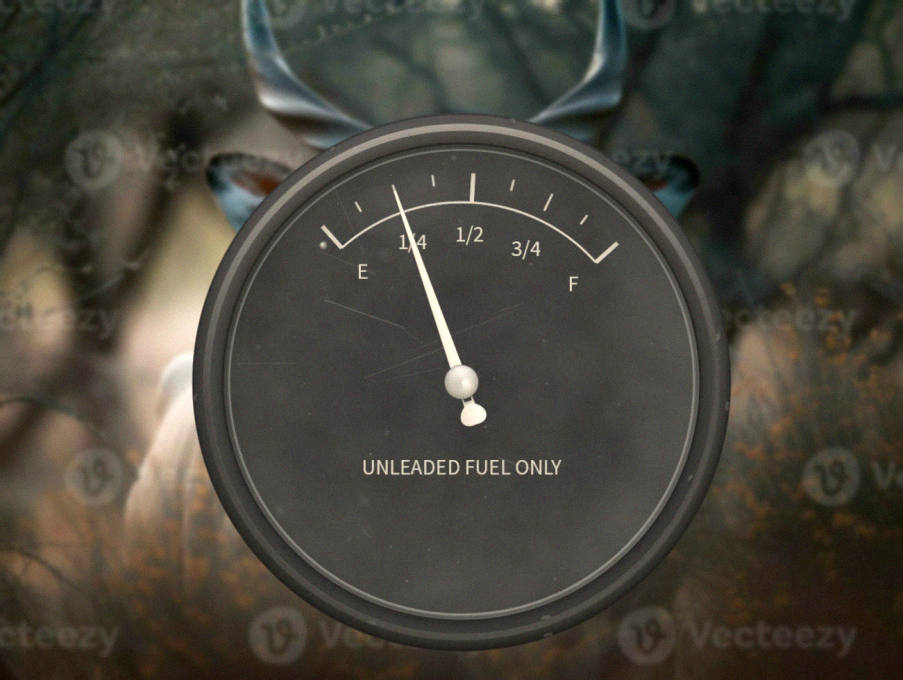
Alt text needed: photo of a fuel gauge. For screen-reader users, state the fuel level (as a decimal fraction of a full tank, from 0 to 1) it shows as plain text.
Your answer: 0.25
